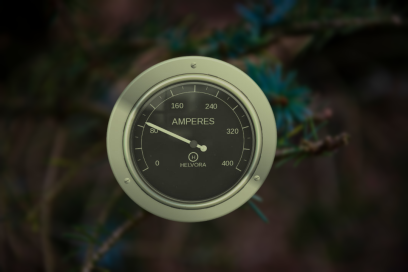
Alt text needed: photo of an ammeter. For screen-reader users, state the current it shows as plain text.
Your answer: 90 A
